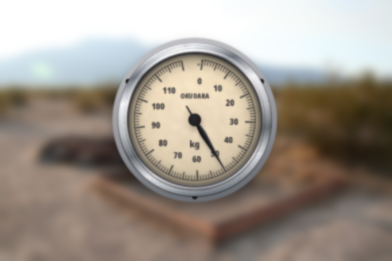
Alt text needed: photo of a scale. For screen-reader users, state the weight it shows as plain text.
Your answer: 50 kg
